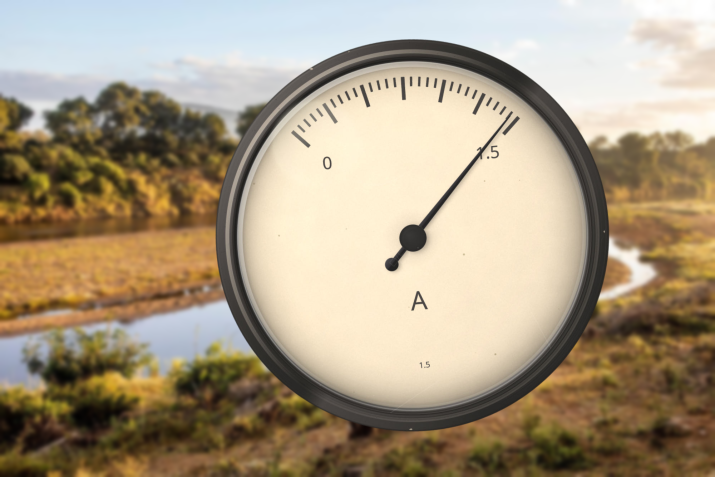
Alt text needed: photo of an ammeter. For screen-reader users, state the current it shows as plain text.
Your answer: 1.45 A
